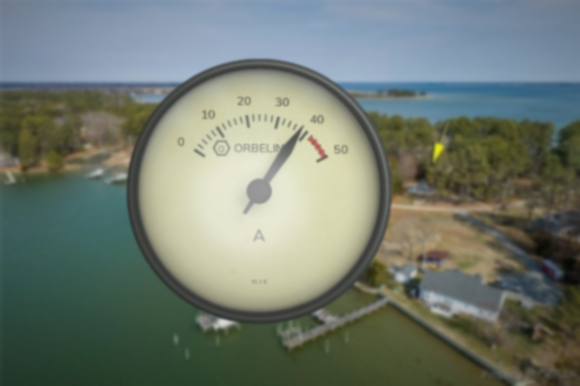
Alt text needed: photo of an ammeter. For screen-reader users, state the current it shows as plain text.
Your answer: 38 A
